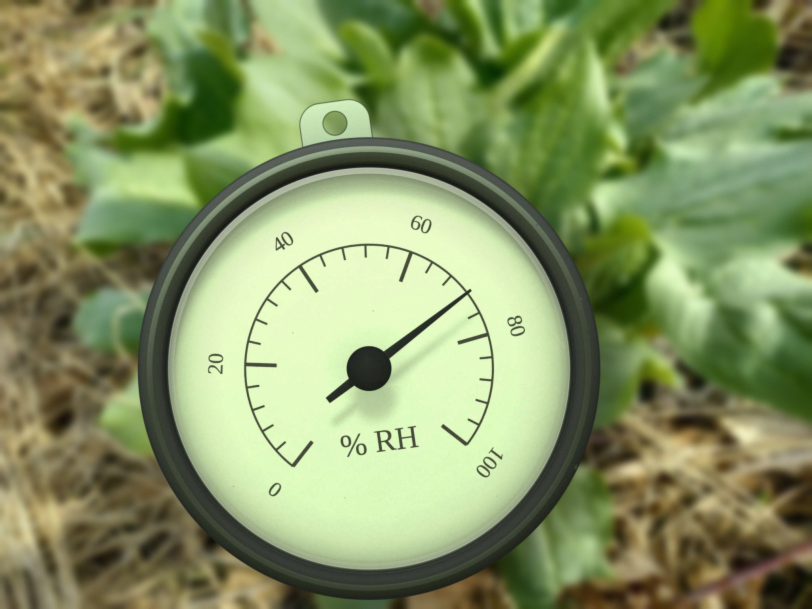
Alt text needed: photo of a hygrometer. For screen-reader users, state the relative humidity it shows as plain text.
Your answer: 72 %
